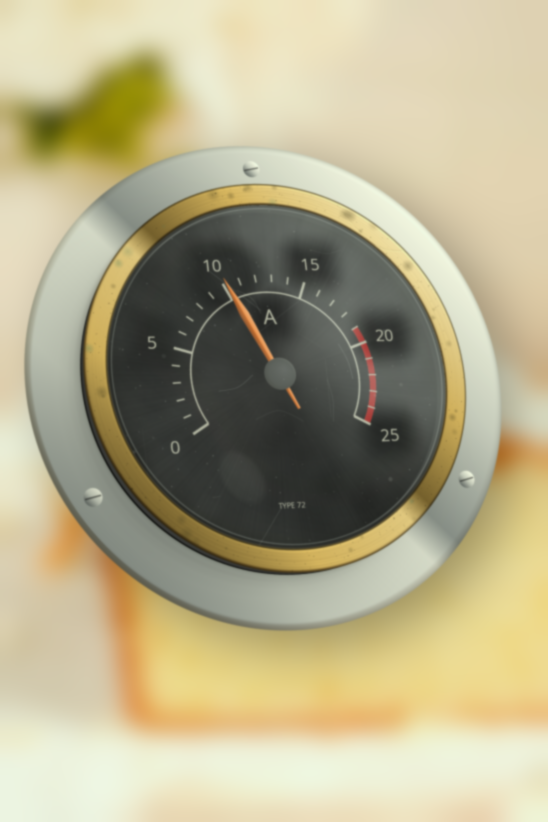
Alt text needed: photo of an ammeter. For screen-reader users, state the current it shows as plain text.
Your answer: 10 A
